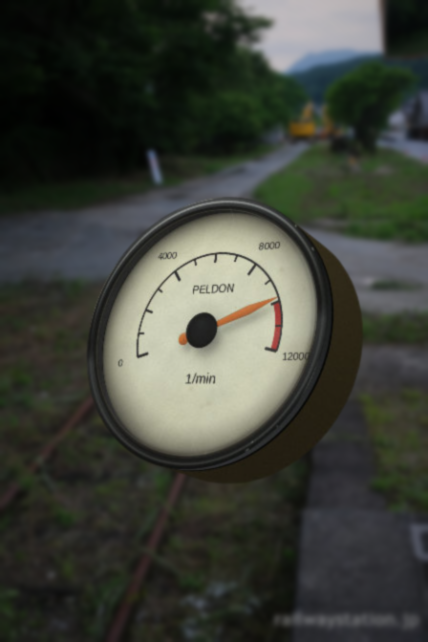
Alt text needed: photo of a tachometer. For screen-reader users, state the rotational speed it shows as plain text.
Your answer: 10000 rpm
